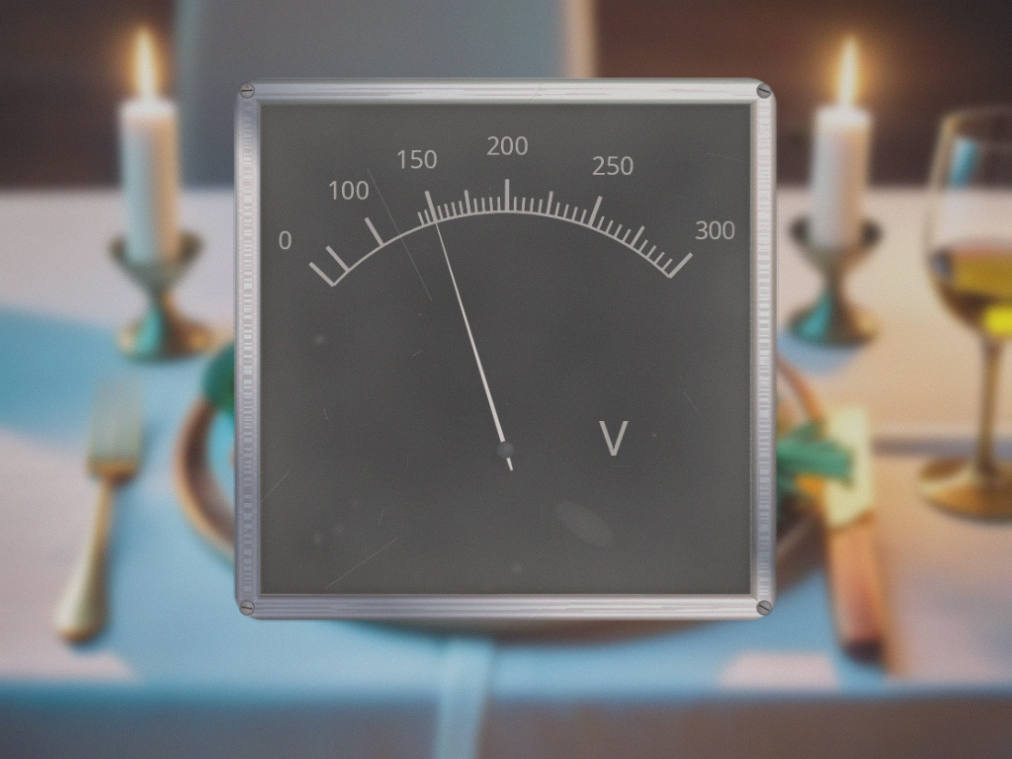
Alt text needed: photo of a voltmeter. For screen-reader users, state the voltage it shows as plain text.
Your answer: 150 V
